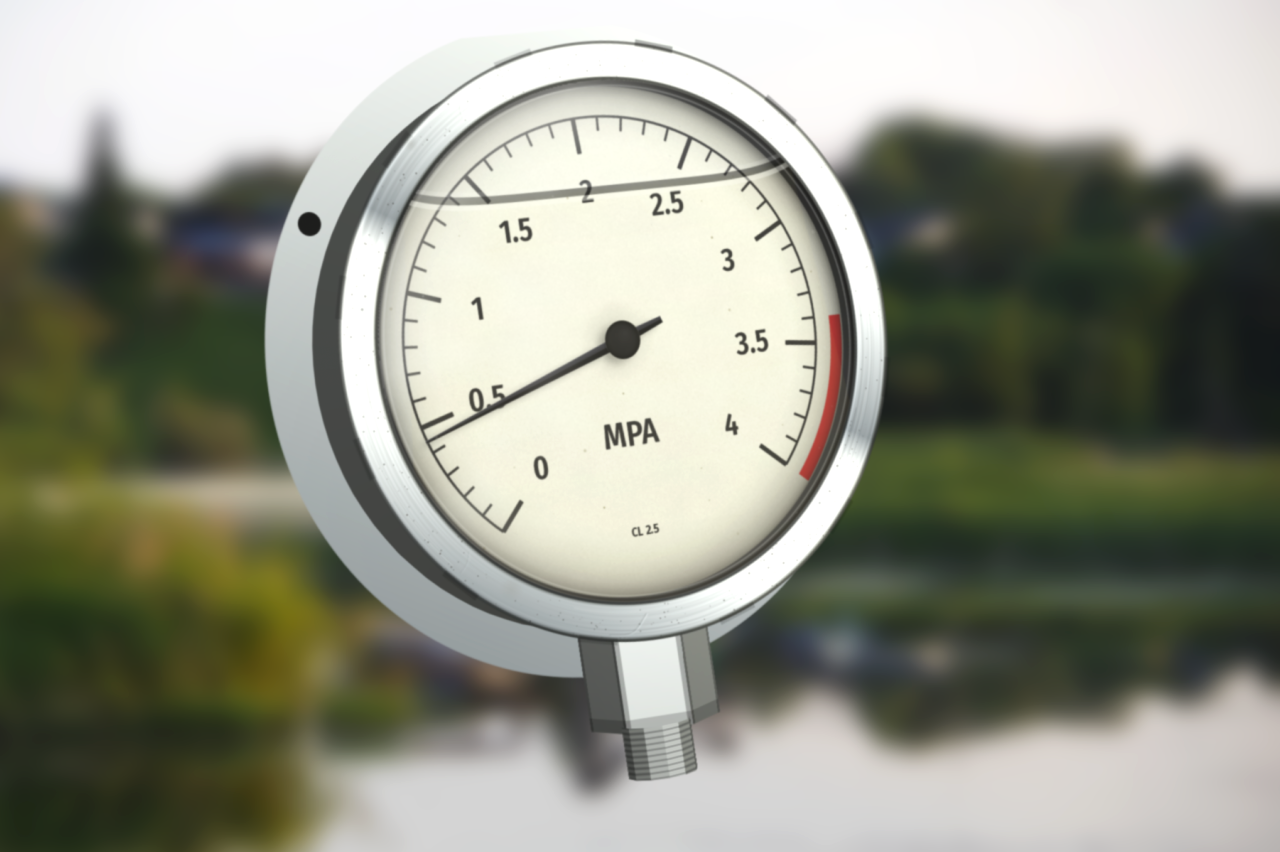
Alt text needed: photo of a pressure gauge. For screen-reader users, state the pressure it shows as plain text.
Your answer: 0.45 MPa
